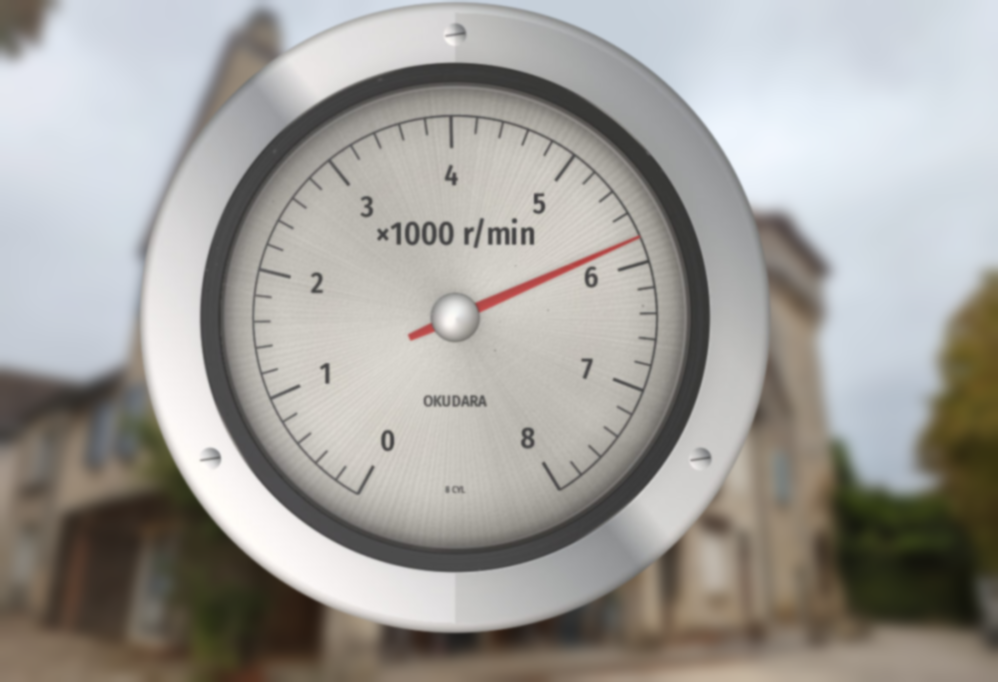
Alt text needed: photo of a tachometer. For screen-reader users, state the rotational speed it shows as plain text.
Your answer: 5800 rpm
